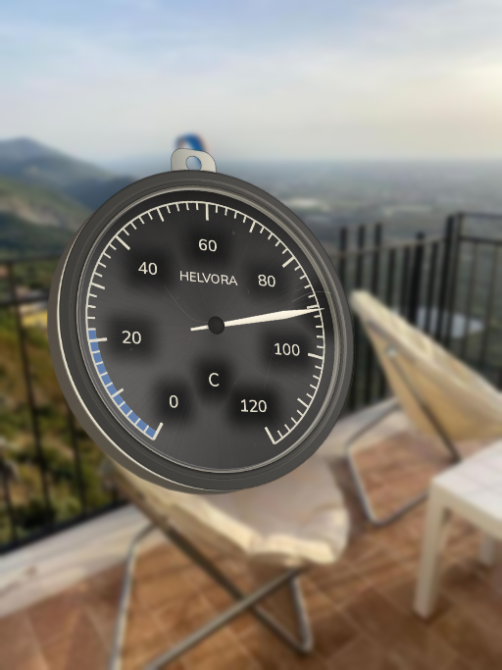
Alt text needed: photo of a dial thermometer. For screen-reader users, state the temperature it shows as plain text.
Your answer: 91 °C
